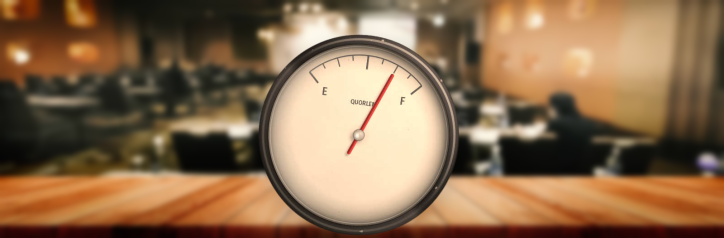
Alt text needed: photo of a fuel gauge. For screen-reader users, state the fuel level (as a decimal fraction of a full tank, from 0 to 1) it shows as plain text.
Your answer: 0.75
